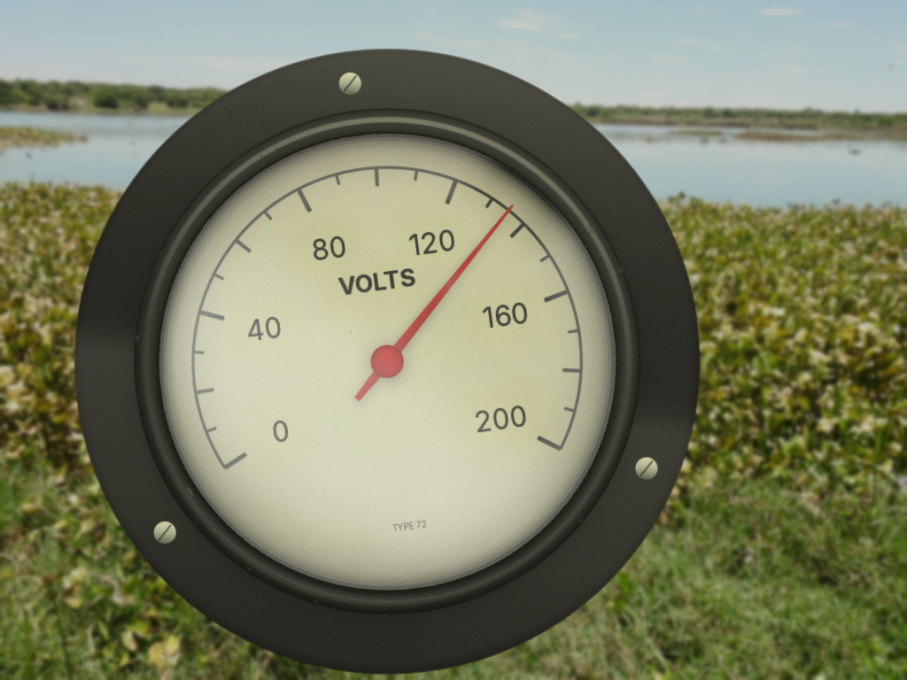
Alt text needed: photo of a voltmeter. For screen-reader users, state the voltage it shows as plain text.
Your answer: 135 V
